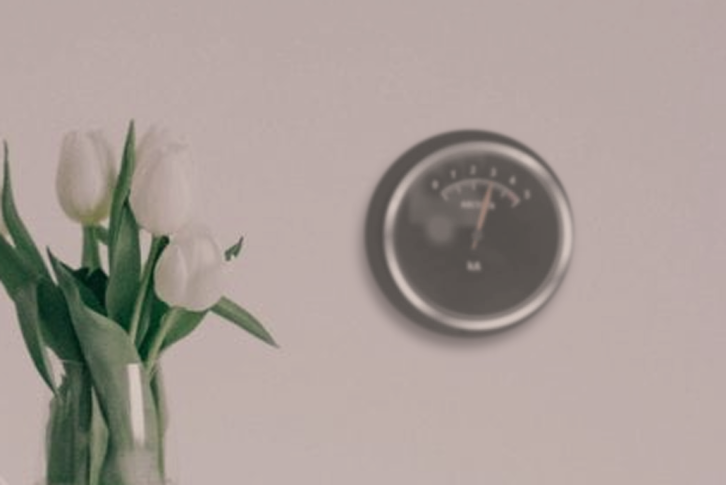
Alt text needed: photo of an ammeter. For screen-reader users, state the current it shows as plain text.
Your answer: 3 kA
